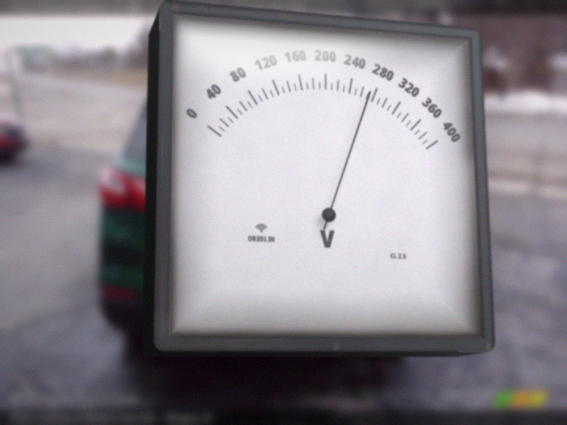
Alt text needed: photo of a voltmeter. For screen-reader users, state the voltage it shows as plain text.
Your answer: 270 V
